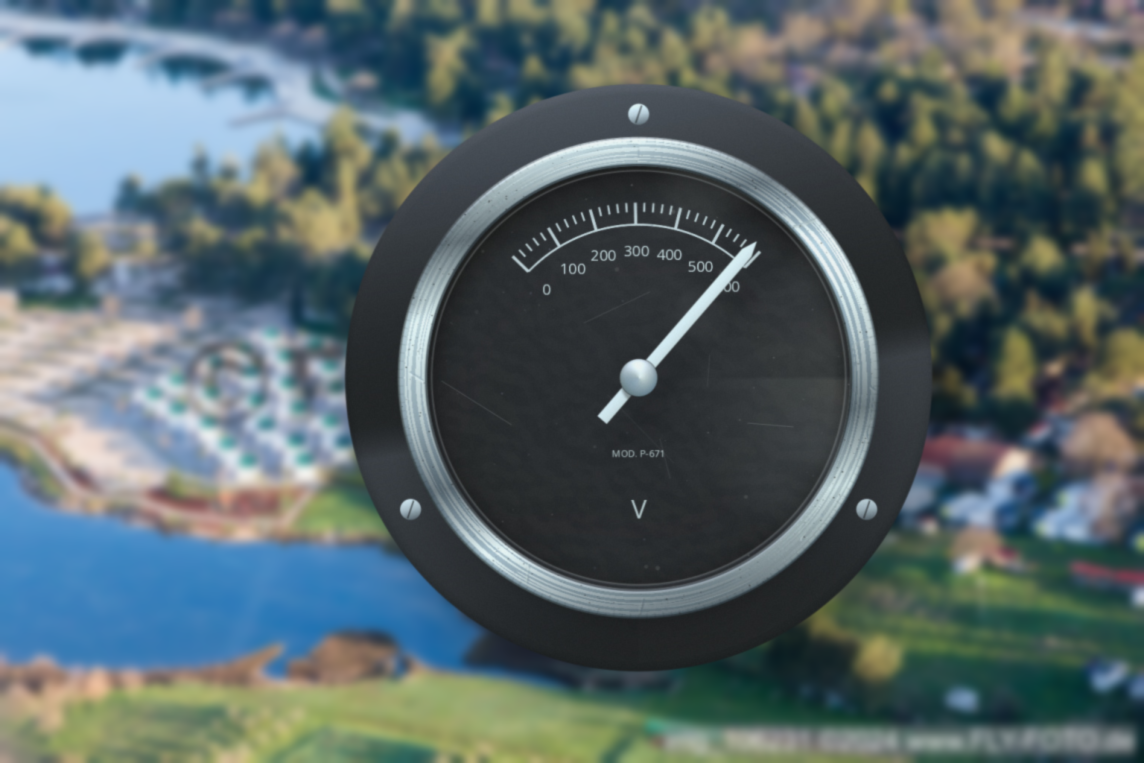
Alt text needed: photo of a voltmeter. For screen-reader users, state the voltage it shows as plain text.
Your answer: 580 V
